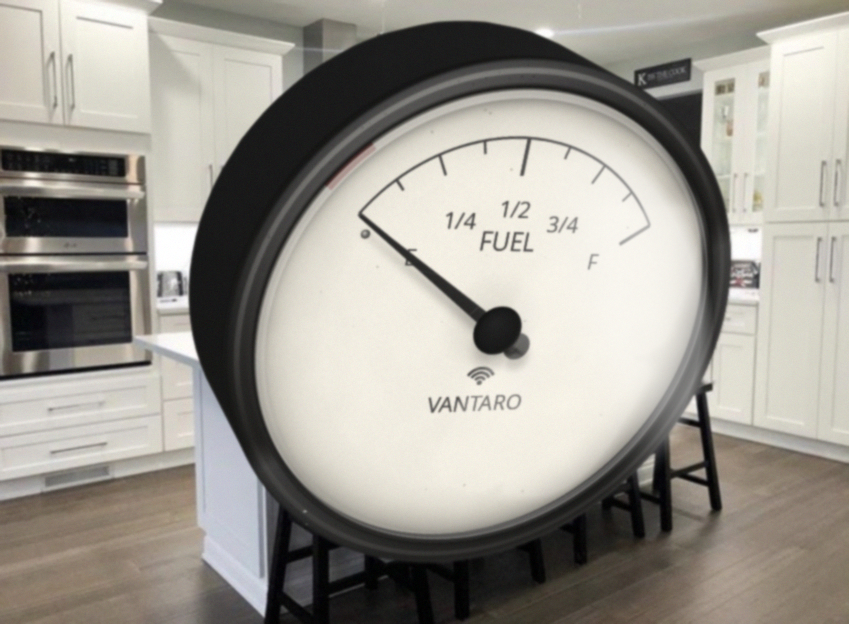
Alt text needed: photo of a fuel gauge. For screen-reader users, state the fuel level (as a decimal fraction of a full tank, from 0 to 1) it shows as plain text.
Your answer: 0
